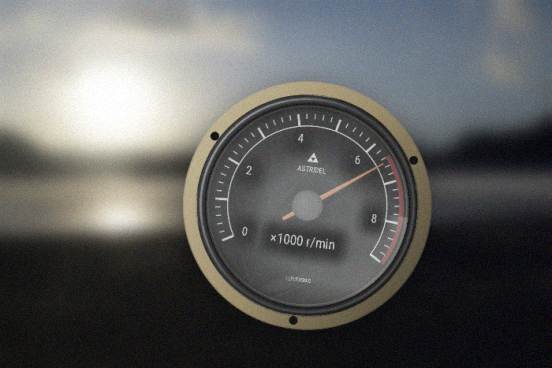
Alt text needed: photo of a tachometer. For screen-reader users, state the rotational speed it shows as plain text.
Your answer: 6500 rpm
